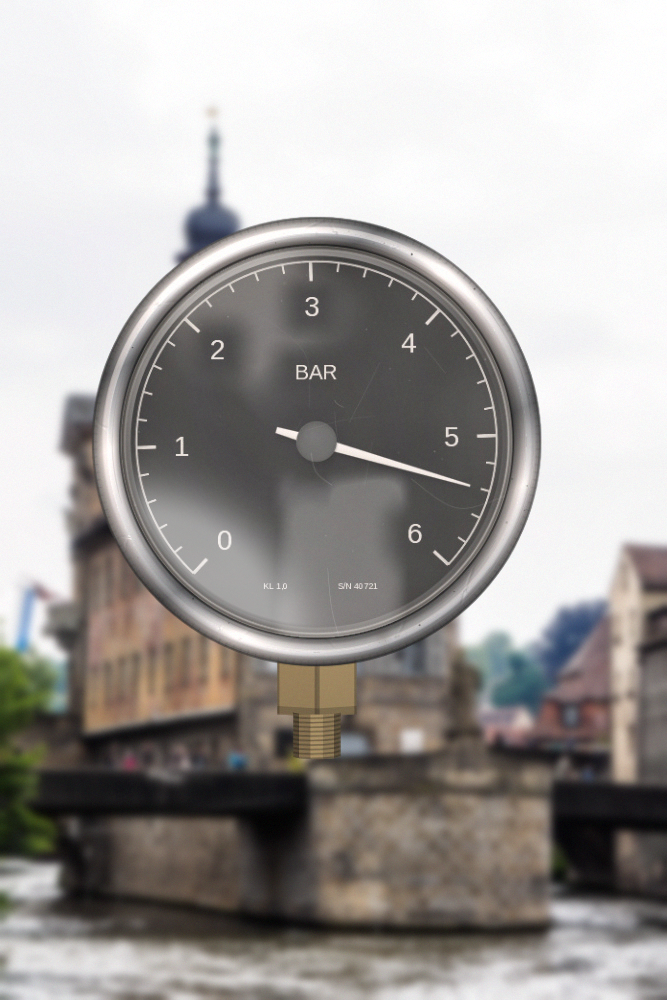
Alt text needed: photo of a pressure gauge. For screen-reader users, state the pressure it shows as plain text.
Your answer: 5.4 bar
